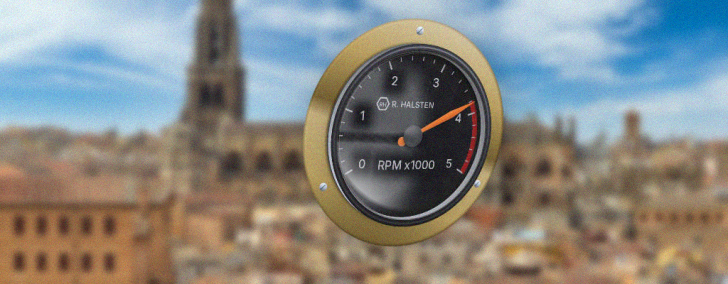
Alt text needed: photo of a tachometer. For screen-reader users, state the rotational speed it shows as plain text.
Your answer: 3800 rpm
